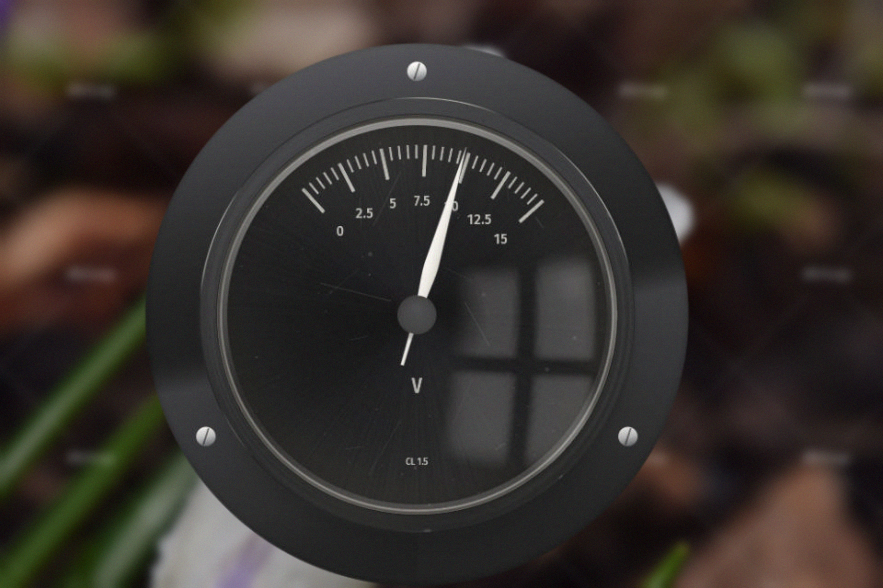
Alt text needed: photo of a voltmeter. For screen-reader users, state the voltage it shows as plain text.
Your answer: 9.75 V
